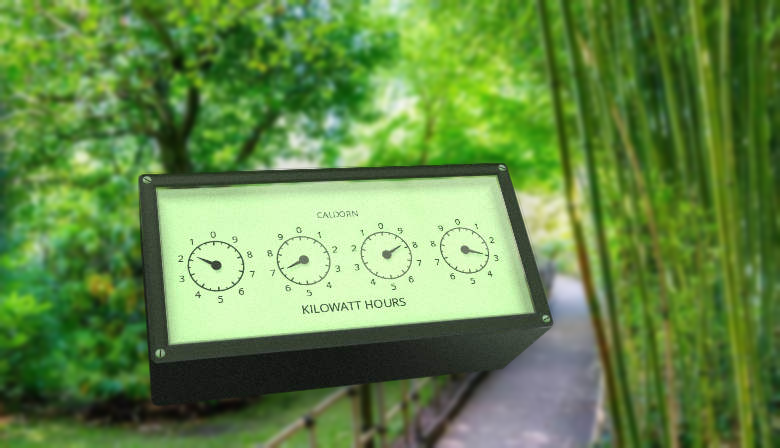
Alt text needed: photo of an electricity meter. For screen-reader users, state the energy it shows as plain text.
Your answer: 1683 kWh
